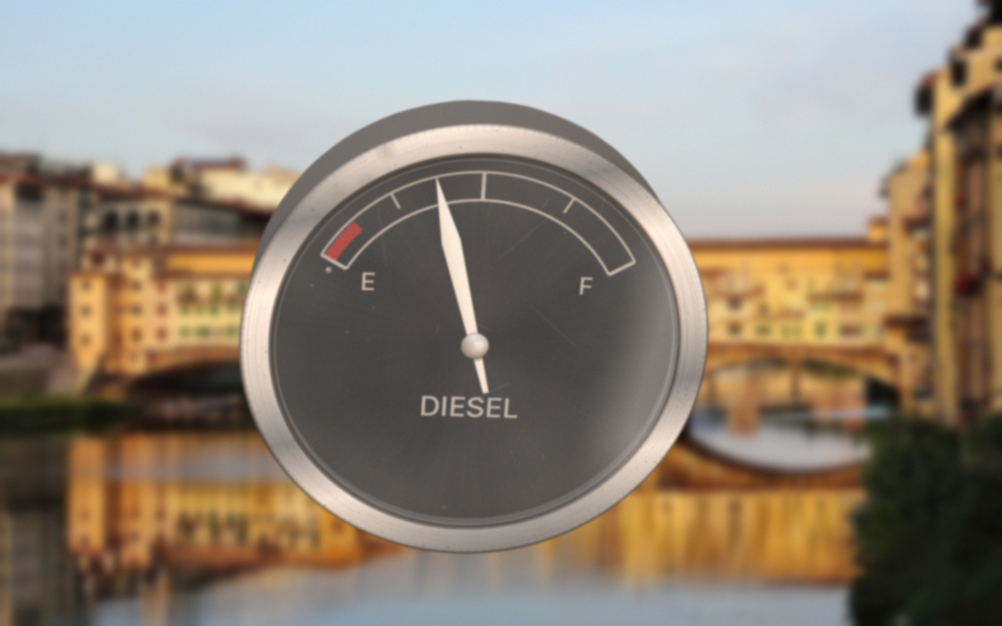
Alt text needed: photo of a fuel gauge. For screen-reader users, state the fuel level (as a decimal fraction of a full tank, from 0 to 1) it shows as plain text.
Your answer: 0.375
